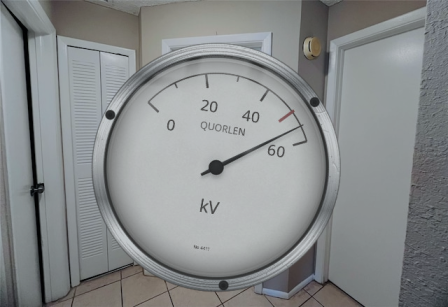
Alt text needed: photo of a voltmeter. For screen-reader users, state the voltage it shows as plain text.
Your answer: 55 kV
